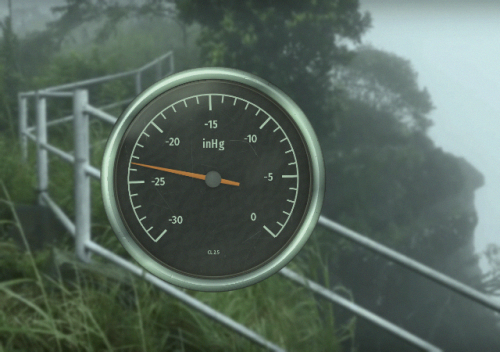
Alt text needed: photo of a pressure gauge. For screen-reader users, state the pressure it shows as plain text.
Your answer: -23.5 inHg
